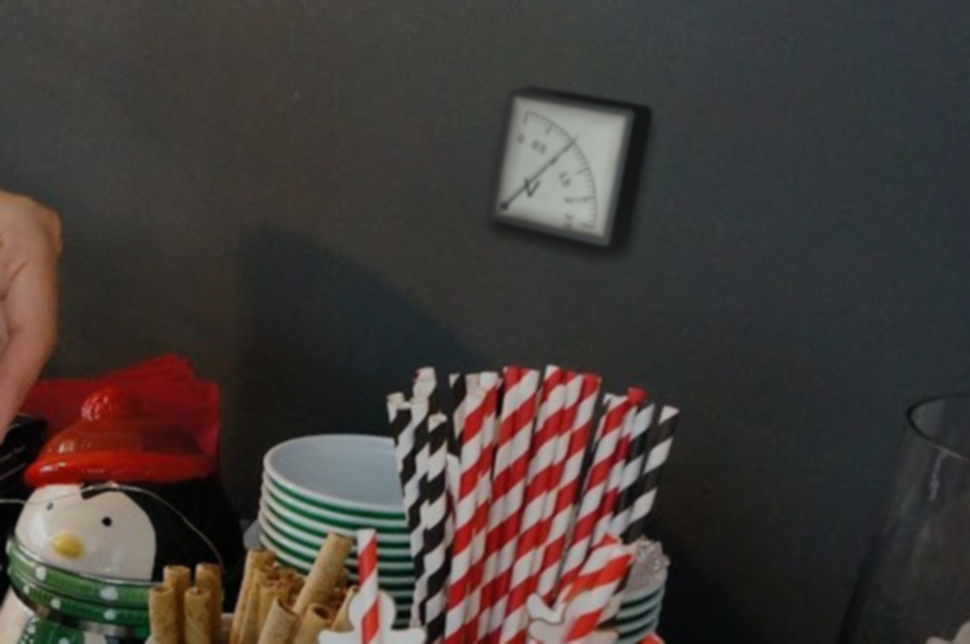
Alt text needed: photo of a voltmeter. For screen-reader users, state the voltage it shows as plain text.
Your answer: 1 V
